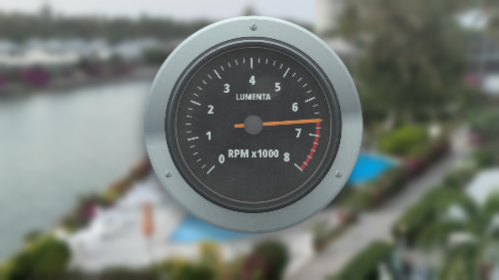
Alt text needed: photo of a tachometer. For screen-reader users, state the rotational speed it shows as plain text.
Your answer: 6600 rpm
